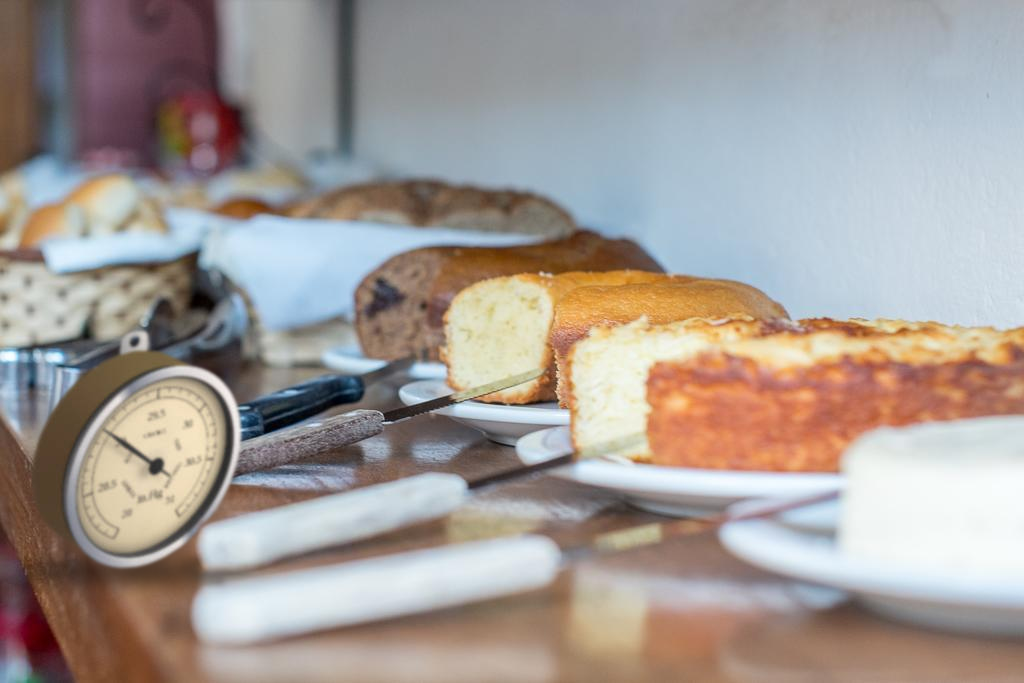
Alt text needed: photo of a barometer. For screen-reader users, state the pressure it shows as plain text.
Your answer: 29 inHg
